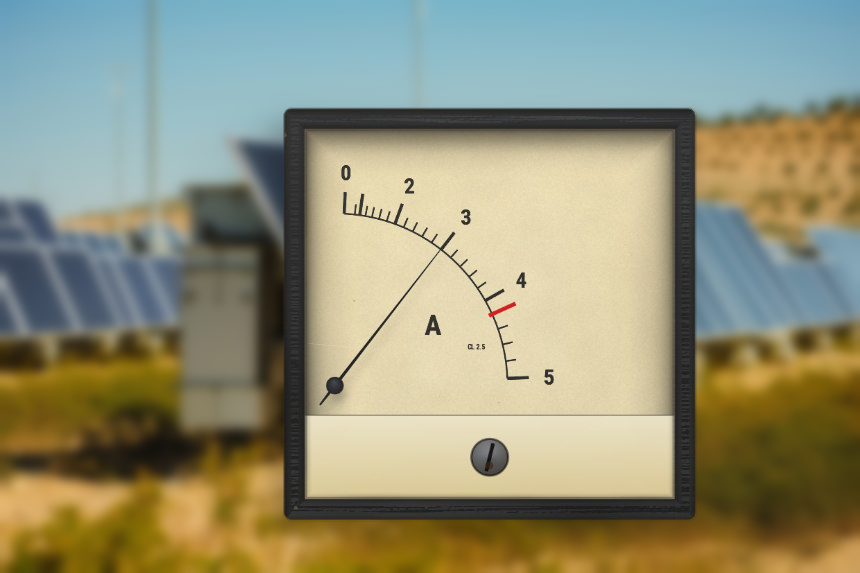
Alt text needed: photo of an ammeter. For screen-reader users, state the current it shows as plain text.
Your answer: 3 A
